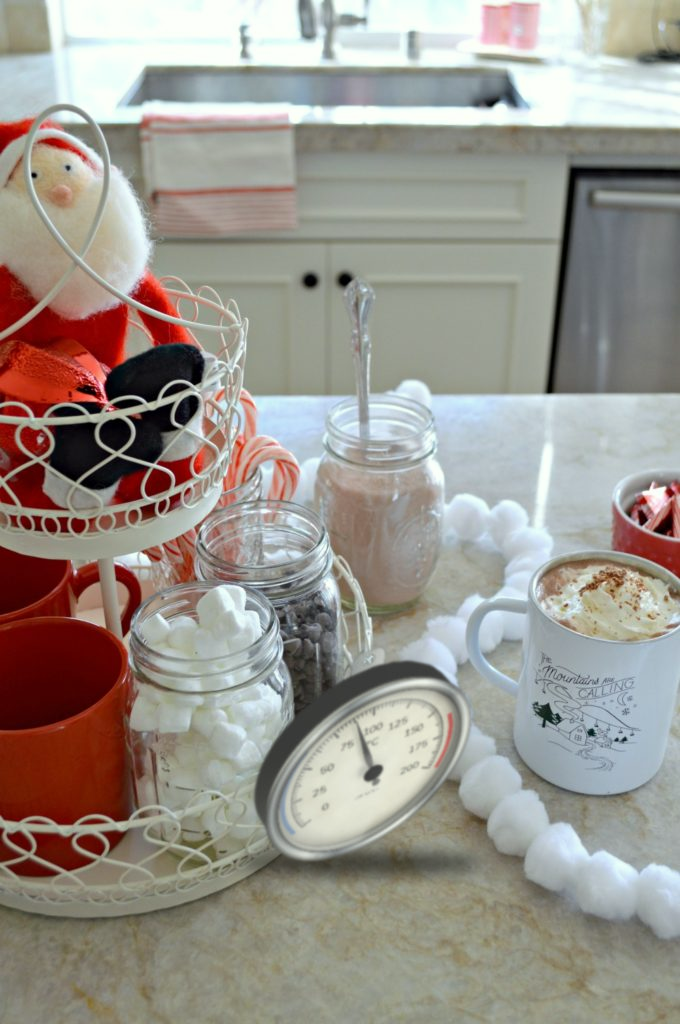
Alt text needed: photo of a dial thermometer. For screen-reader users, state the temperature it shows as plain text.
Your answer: 87.5 °C
